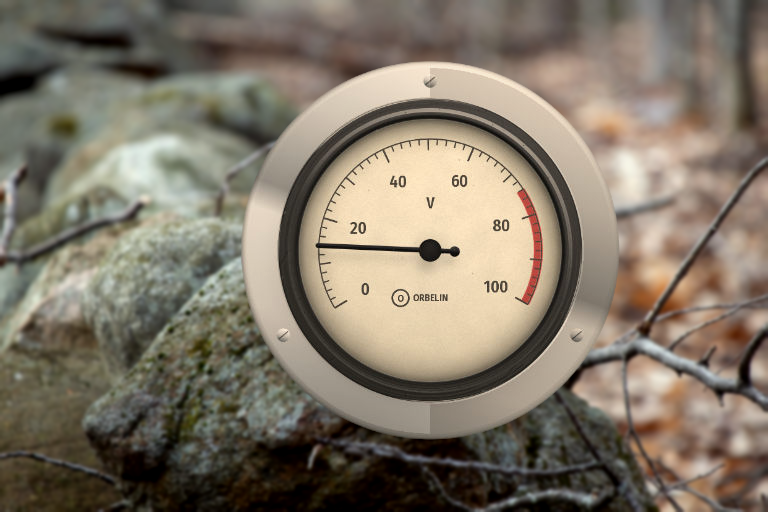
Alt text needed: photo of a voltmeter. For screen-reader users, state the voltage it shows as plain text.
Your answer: 14 V
